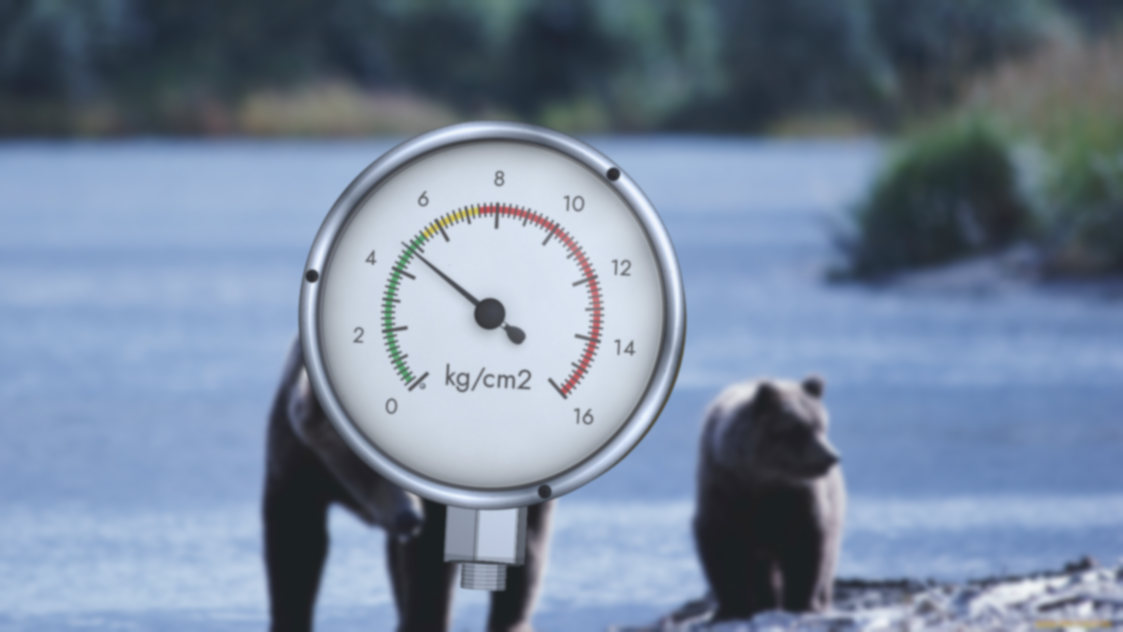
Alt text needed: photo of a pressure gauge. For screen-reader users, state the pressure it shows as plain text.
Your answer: 4.8 kg/cm²
